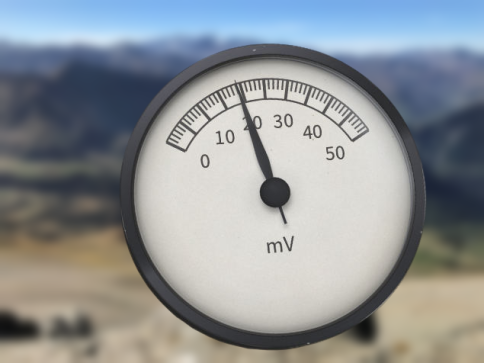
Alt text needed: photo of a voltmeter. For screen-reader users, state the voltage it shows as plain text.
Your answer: 19 mV
